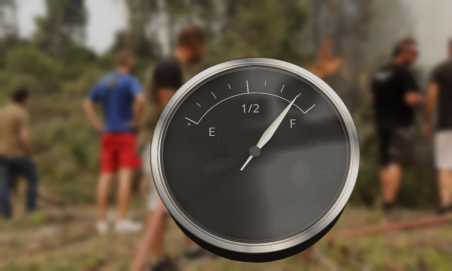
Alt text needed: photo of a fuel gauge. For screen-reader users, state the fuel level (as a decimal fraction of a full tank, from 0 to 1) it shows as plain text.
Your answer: 0.875
